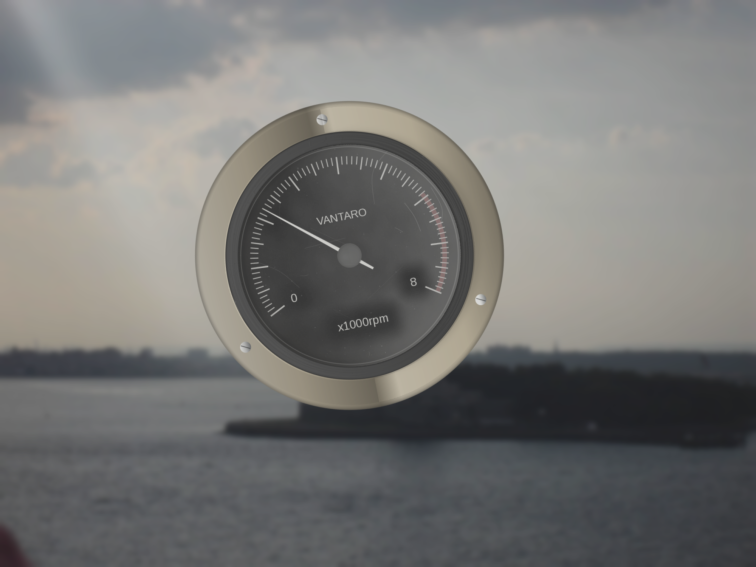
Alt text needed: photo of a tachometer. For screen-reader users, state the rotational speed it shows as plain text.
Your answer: 2200 rpm
